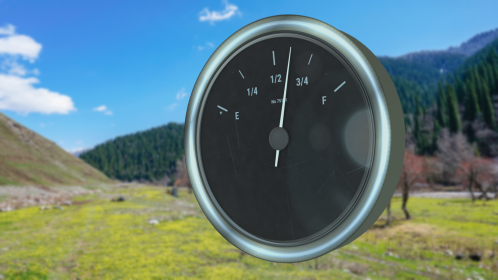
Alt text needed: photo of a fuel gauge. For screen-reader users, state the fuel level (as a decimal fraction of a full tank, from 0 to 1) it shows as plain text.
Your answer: 0.625
